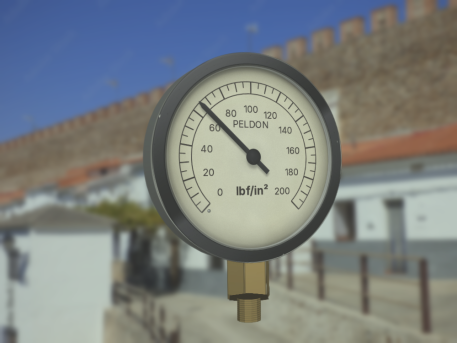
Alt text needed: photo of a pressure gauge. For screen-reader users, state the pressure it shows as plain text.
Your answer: 65 psi
